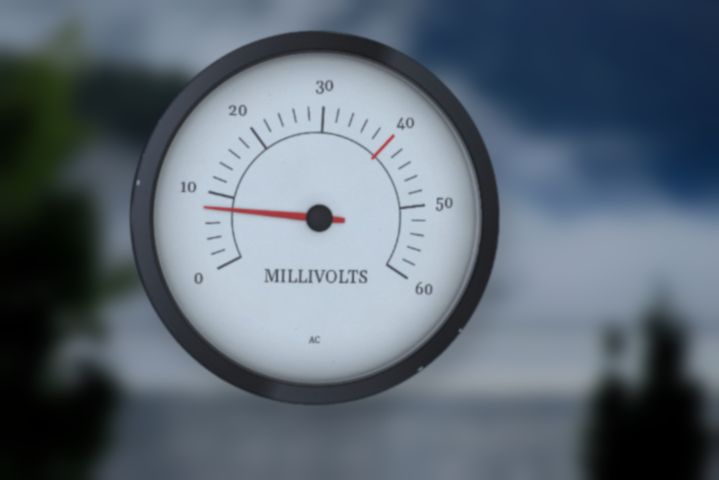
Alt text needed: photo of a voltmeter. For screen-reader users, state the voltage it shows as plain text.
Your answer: 8 mV
